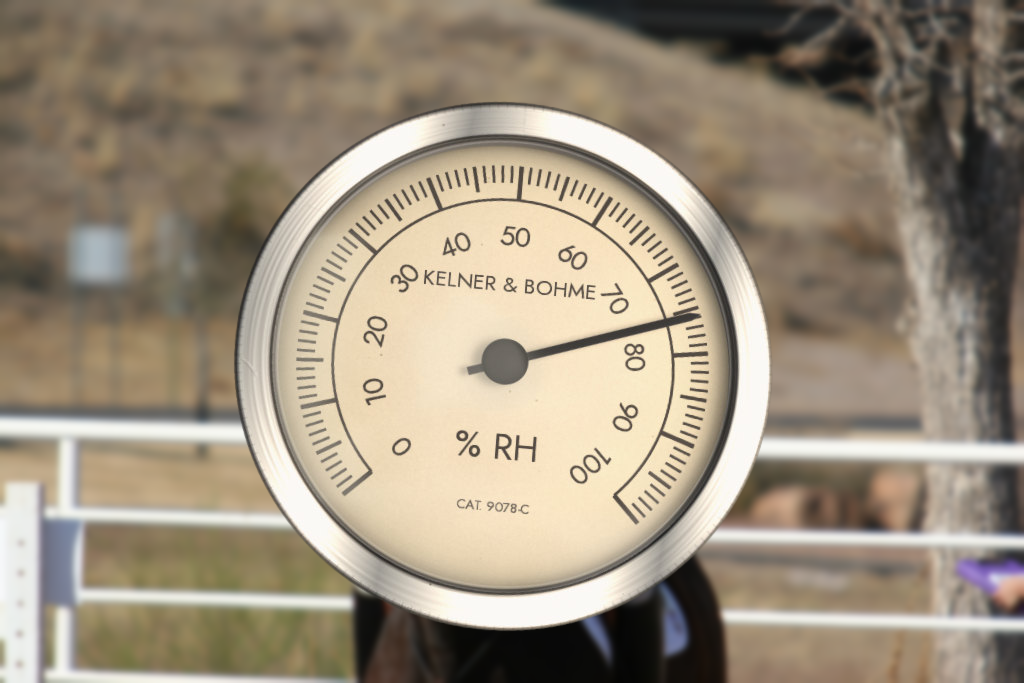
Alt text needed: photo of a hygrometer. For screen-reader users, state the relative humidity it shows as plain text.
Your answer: 76 %
